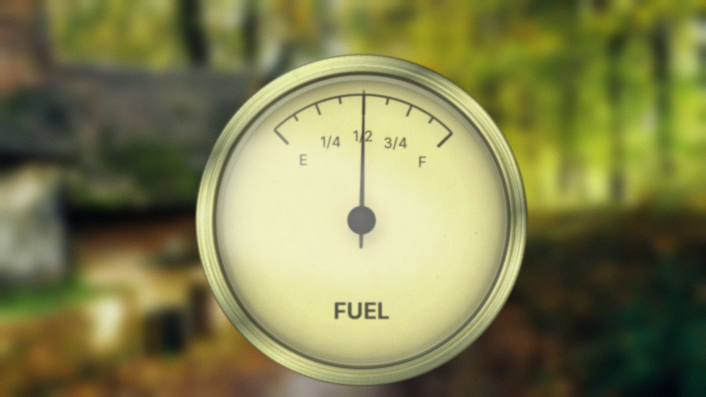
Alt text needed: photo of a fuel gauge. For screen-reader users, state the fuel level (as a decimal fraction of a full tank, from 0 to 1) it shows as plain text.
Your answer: 0.5
